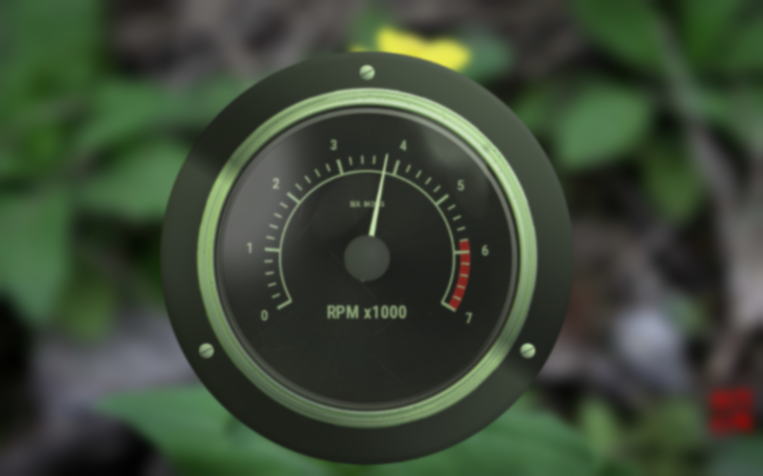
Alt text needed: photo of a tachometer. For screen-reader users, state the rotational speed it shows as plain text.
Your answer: 3800 rpm
